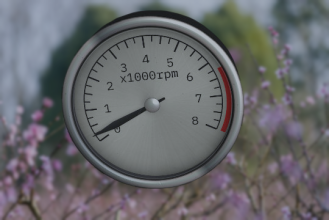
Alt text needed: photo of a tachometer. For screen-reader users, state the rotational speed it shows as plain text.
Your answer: 250 rpm
